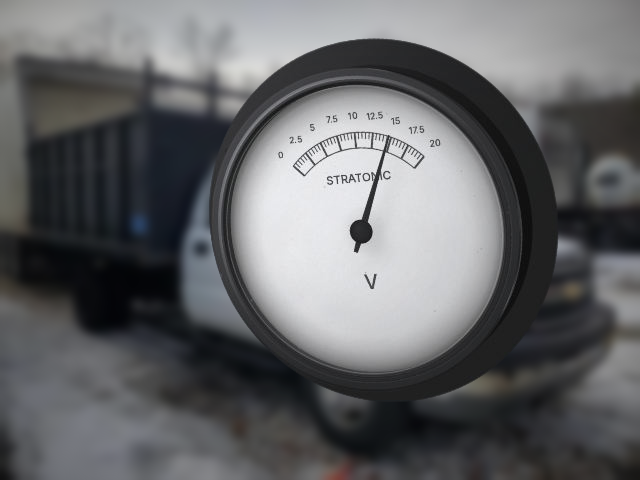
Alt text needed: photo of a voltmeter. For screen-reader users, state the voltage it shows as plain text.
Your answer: 15 V
